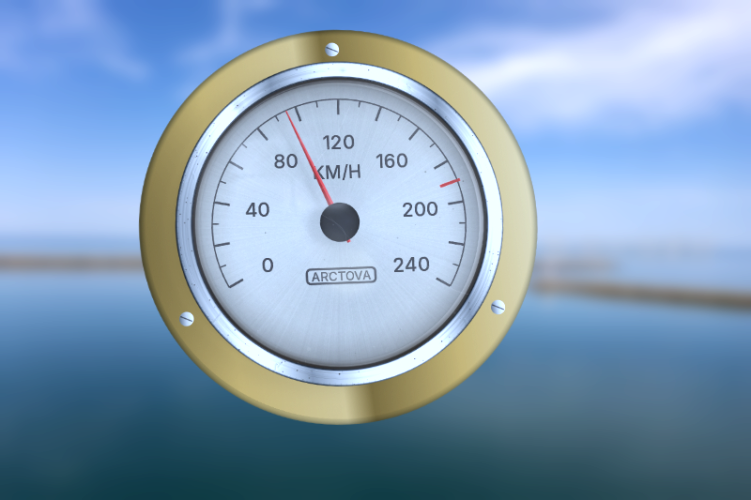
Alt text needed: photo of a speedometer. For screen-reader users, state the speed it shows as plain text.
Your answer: 95 km/h
